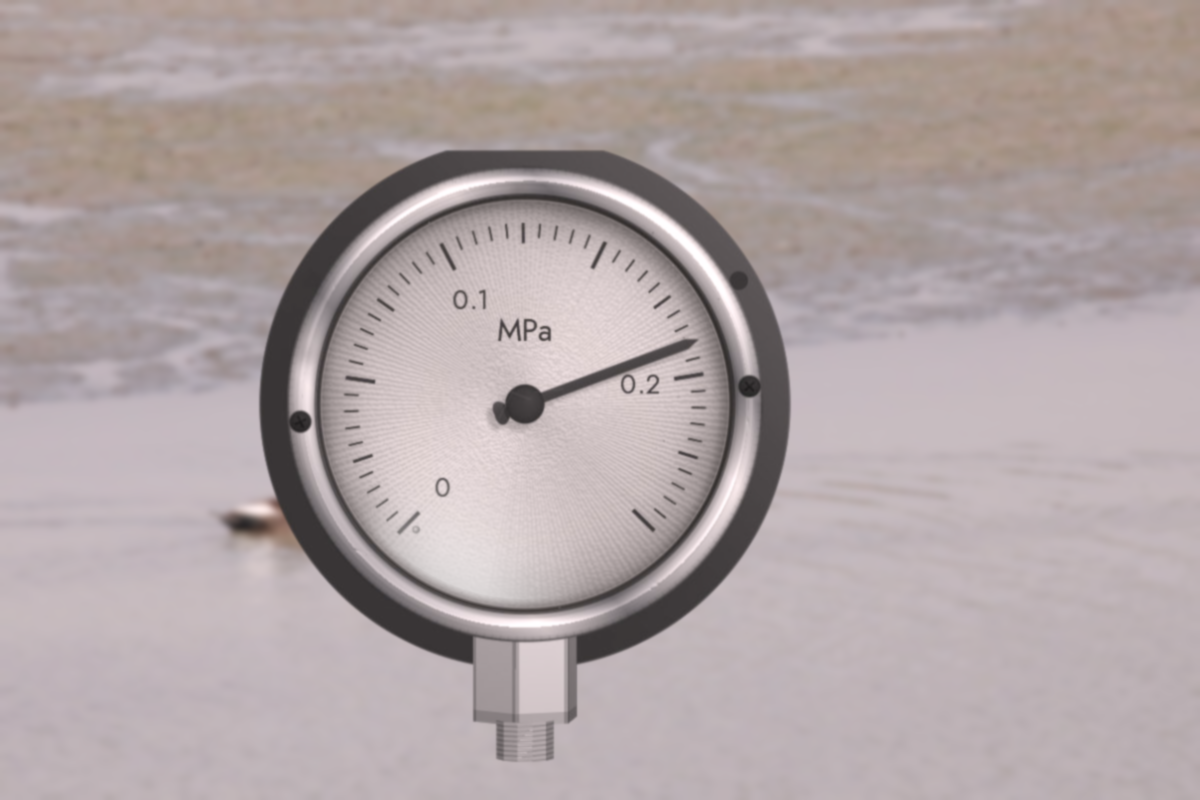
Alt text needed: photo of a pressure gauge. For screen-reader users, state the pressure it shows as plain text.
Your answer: 0.19 MPa
